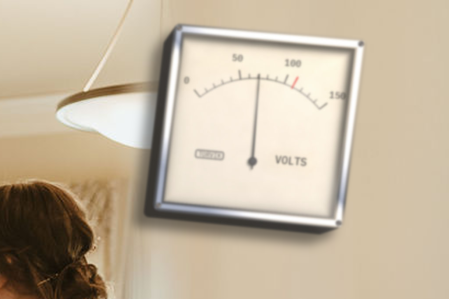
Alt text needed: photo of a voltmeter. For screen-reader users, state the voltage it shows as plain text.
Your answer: 70 V
